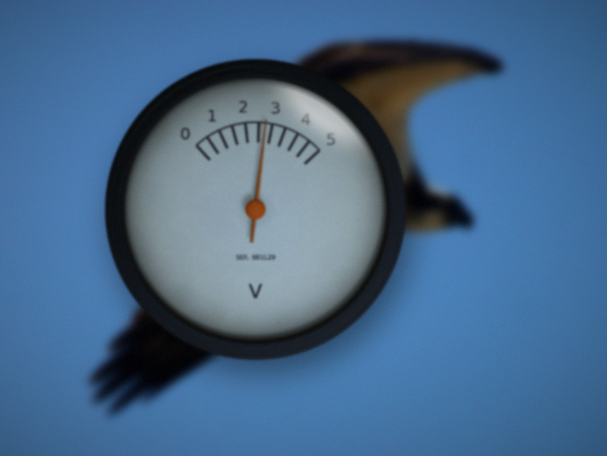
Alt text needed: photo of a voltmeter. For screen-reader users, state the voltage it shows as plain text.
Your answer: 2.75 V
